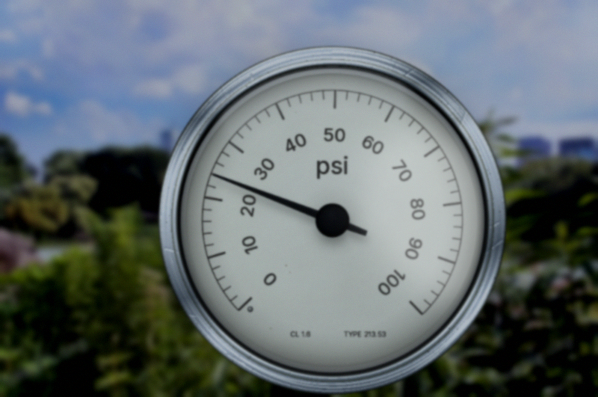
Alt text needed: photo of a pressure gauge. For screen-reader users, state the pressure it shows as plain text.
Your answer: 24 psi
